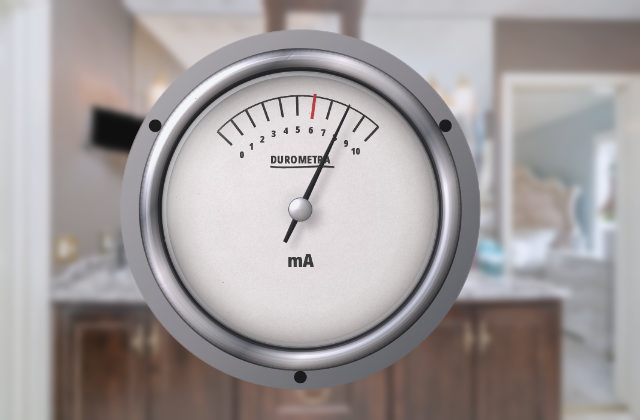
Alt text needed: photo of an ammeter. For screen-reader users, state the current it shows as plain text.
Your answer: 8 mA
